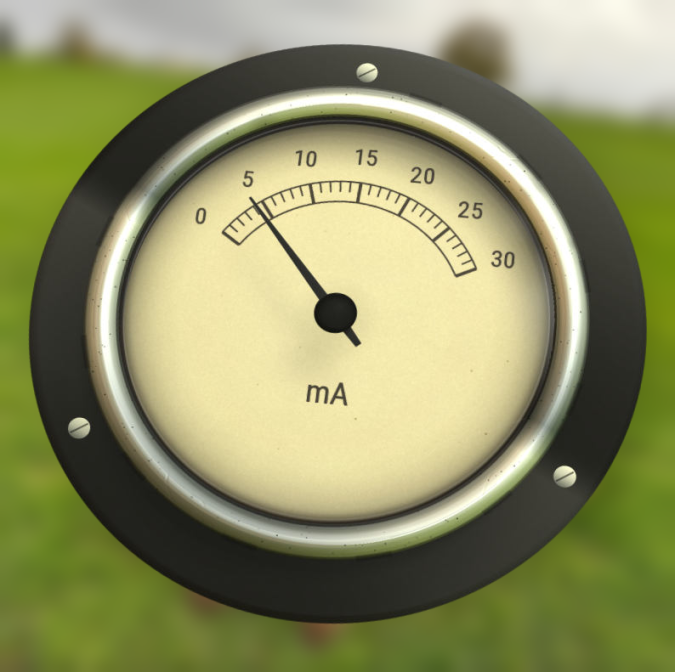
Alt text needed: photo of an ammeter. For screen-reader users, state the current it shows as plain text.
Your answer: 4 mA
